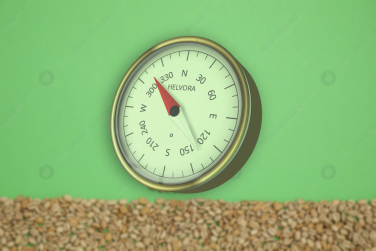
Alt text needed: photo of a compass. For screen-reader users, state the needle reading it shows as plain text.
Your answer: 315 °
